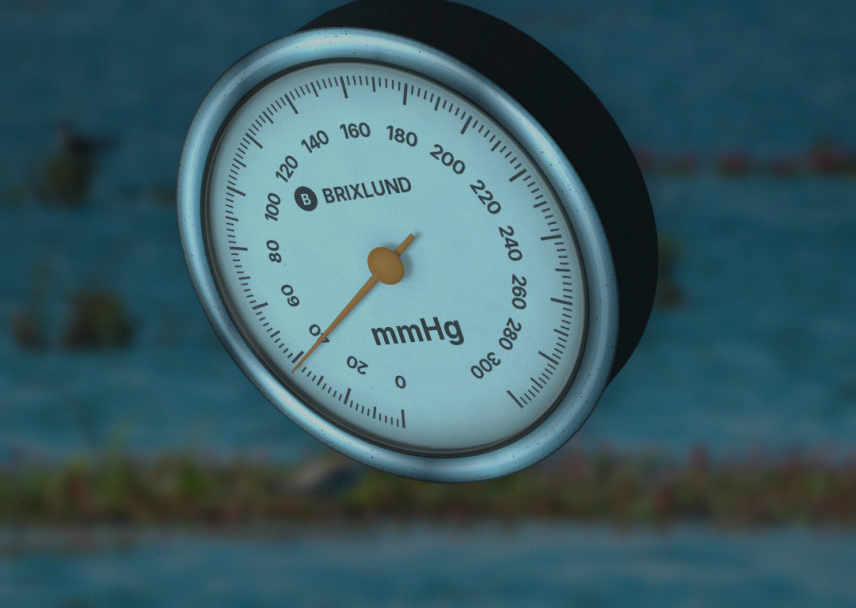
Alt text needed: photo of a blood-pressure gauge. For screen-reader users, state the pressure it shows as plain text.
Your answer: 38 mmHg
